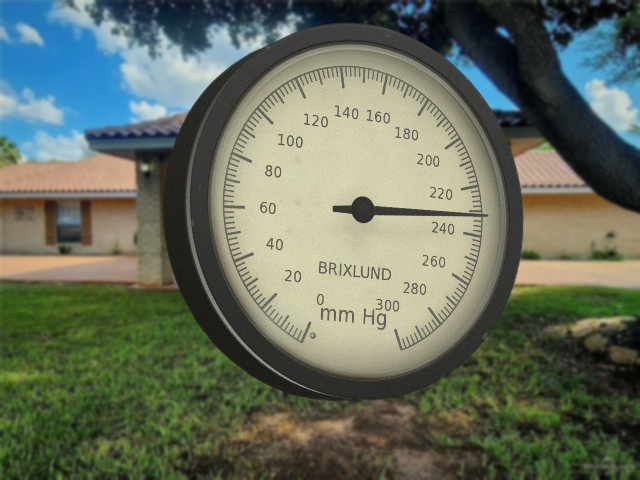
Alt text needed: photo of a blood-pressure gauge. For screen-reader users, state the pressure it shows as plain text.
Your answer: 232 mmHg
